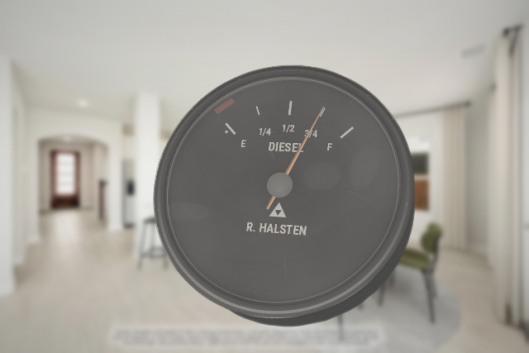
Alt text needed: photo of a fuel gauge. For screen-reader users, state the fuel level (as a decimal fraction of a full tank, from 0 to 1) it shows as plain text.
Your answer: 0.75
